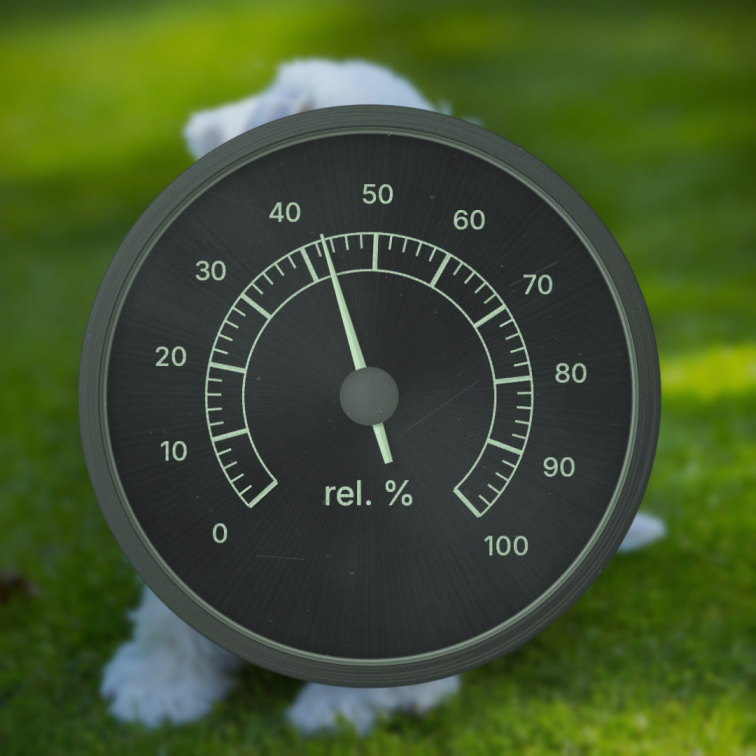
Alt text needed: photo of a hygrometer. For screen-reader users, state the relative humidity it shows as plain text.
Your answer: 43 %
